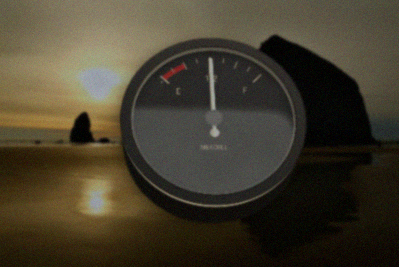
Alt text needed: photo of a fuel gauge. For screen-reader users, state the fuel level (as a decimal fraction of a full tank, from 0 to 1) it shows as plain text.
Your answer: 0.5
